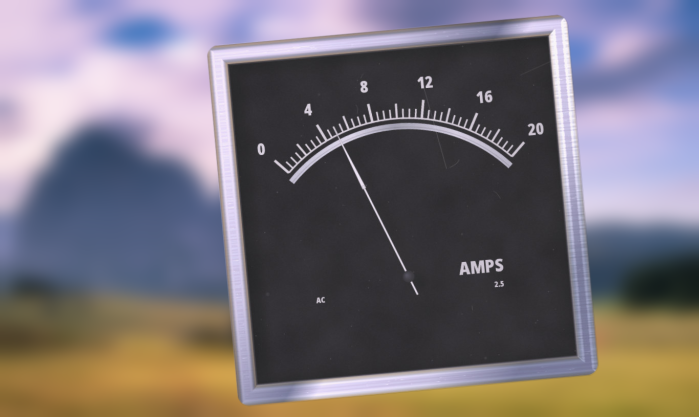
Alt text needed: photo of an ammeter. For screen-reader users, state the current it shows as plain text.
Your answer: 5 A
